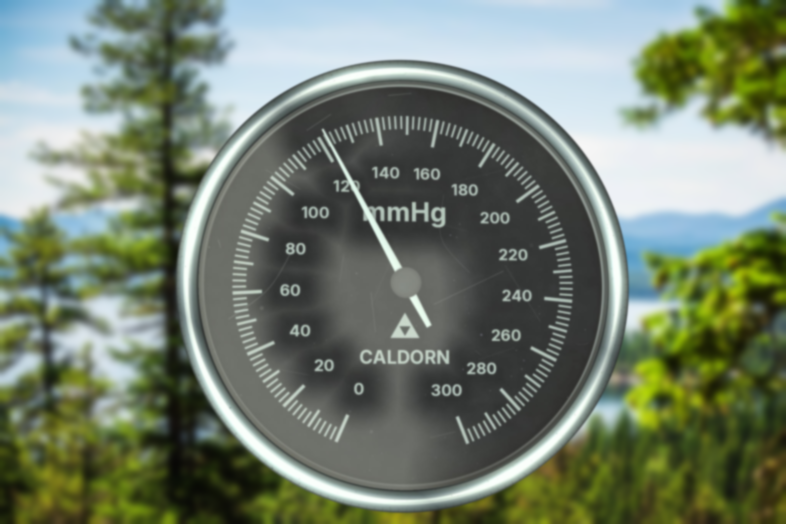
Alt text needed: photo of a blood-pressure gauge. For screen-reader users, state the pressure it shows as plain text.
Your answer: 122 mmHg
